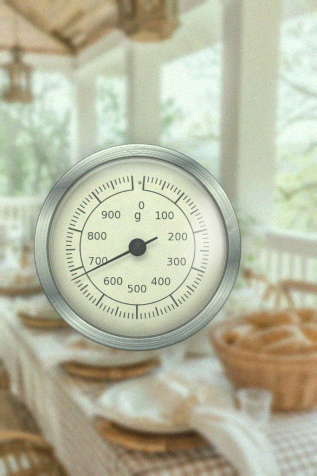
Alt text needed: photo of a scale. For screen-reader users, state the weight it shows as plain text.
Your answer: 680 g
